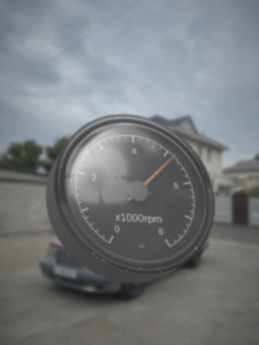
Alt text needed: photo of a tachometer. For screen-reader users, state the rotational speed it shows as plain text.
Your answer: 5200 rpm
